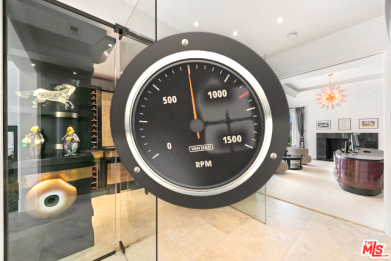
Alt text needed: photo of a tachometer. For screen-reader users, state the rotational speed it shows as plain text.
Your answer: 750 rpm
